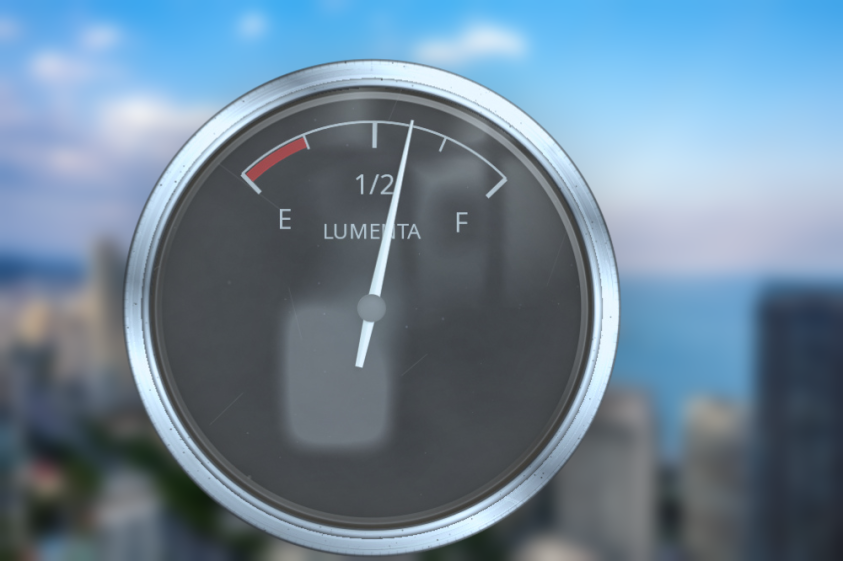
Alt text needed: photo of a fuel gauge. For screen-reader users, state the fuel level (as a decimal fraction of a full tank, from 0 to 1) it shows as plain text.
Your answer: 0.625
